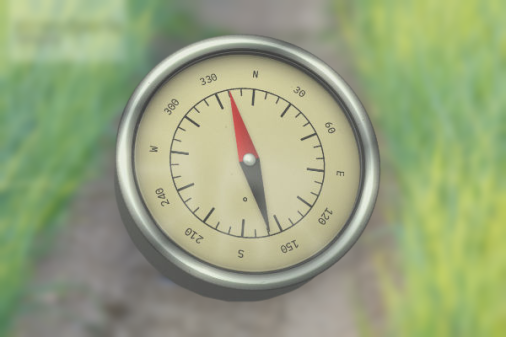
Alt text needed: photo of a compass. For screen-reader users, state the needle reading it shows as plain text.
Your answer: 340 °
